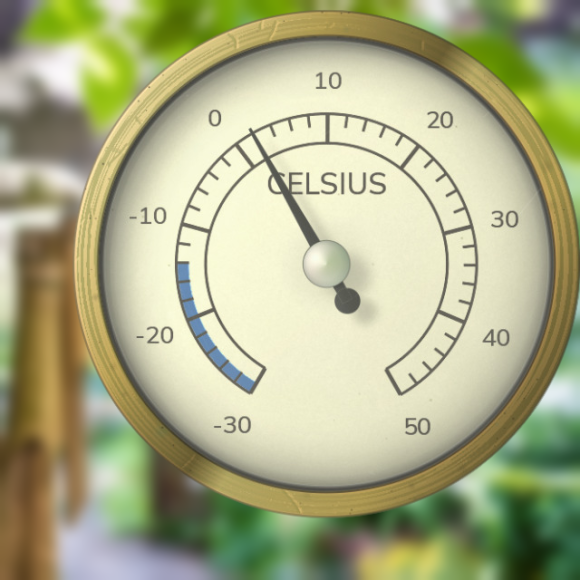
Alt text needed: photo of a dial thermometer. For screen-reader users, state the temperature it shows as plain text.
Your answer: 2 °C
